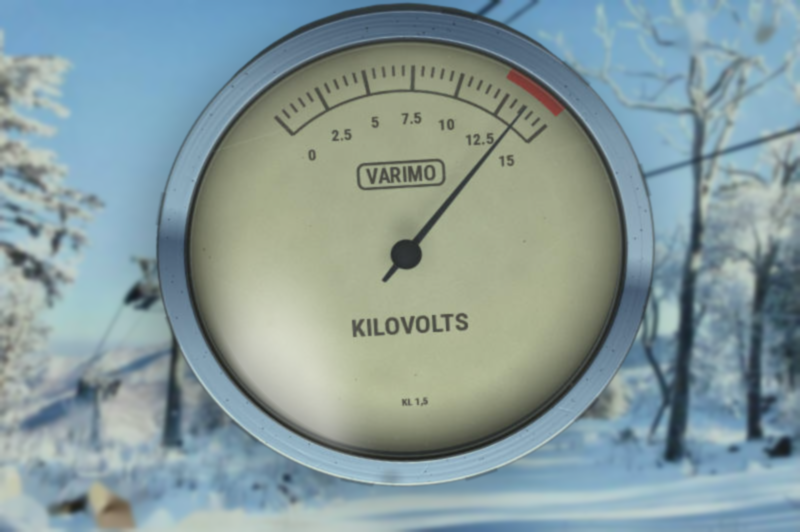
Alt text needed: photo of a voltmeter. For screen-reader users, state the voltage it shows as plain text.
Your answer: 13.5 kV
